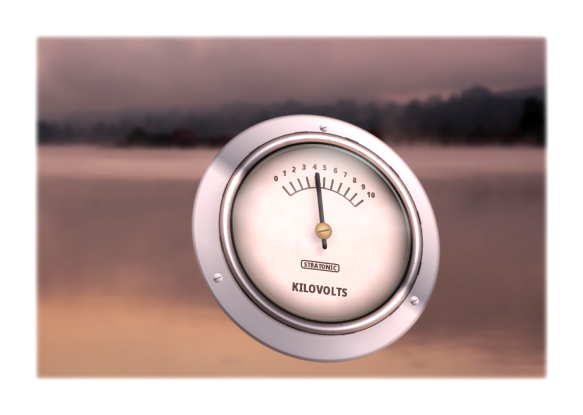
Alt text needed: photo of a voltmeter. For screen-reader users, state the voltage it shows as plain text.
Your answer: 4 kV
